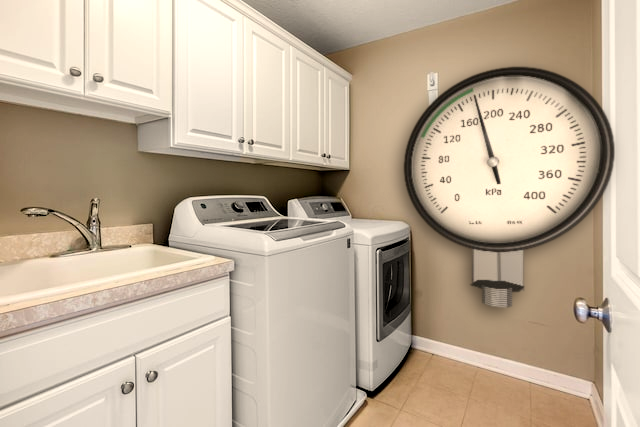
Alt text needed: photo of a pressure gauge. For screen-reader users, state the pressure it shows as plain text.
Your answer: 180 kPa
